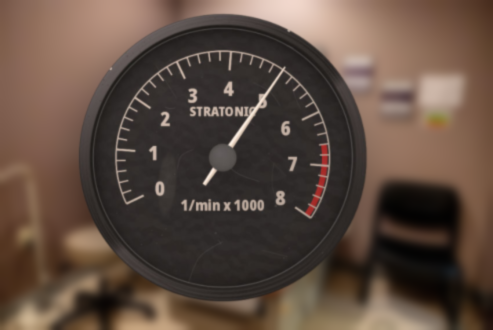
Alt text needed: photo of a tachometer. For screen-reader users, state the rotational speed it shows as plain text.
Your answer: 5000 rpm
